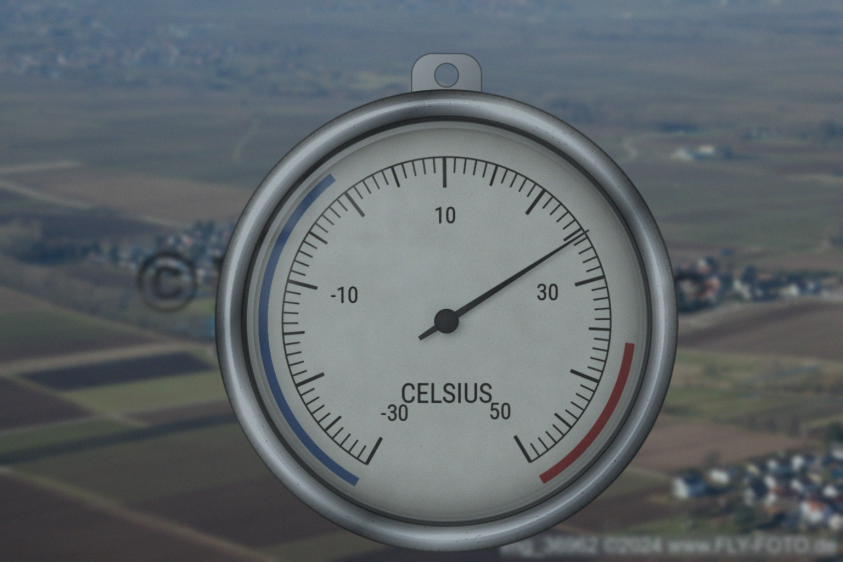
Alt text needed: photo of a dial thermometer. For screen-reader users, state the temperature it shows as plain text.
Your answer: 25.5 °C
